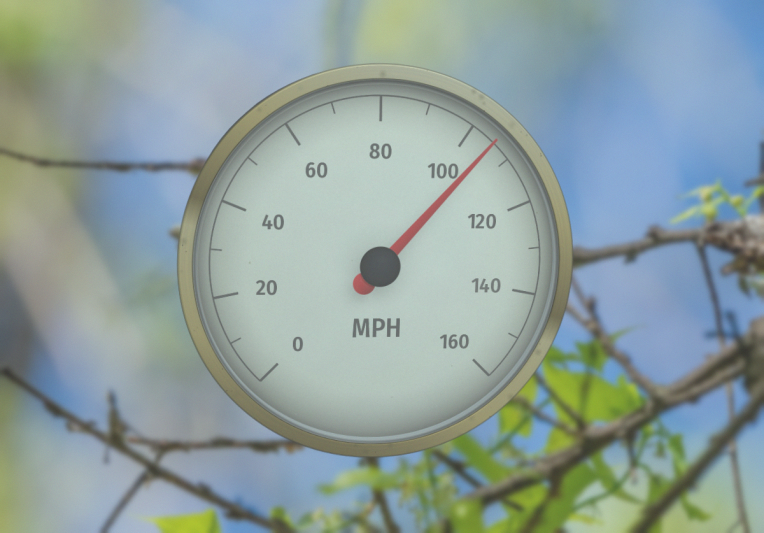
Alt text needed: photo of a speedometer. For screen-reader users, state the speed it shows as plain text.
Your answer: 105 mph
